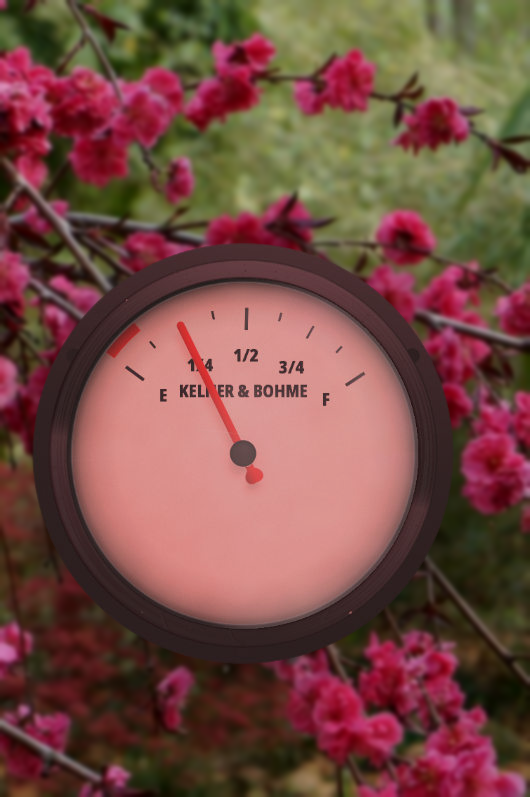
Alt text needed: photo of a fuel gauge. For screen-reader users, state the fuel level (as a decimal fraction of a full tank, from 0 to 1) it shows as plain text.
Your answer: 0.25
